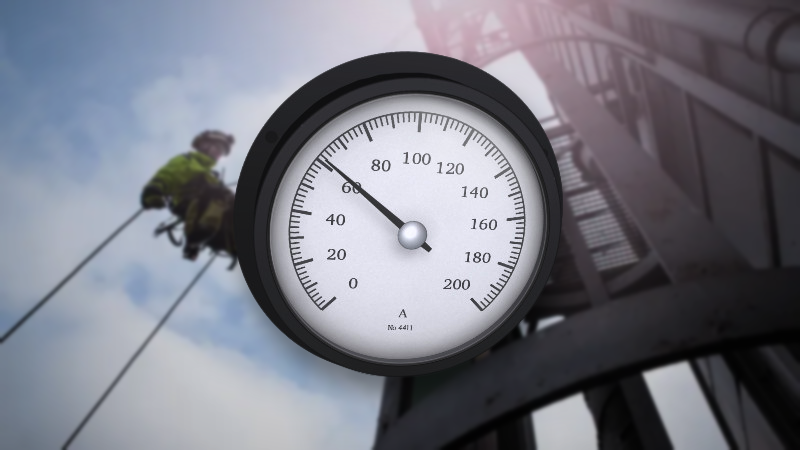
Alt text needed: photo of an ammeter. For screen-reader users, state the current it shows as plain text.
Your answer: 62 A
